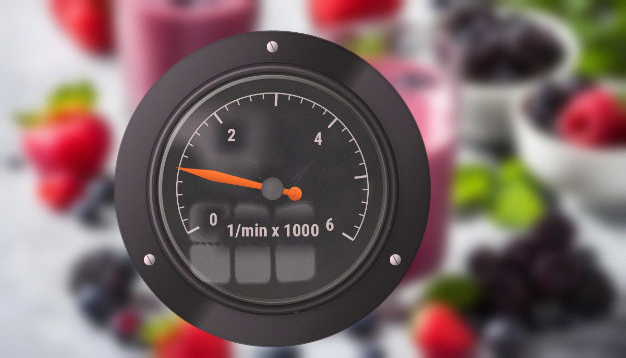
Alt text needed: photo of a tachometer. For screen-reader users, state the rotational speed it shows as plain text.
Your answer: 1000 rpm
